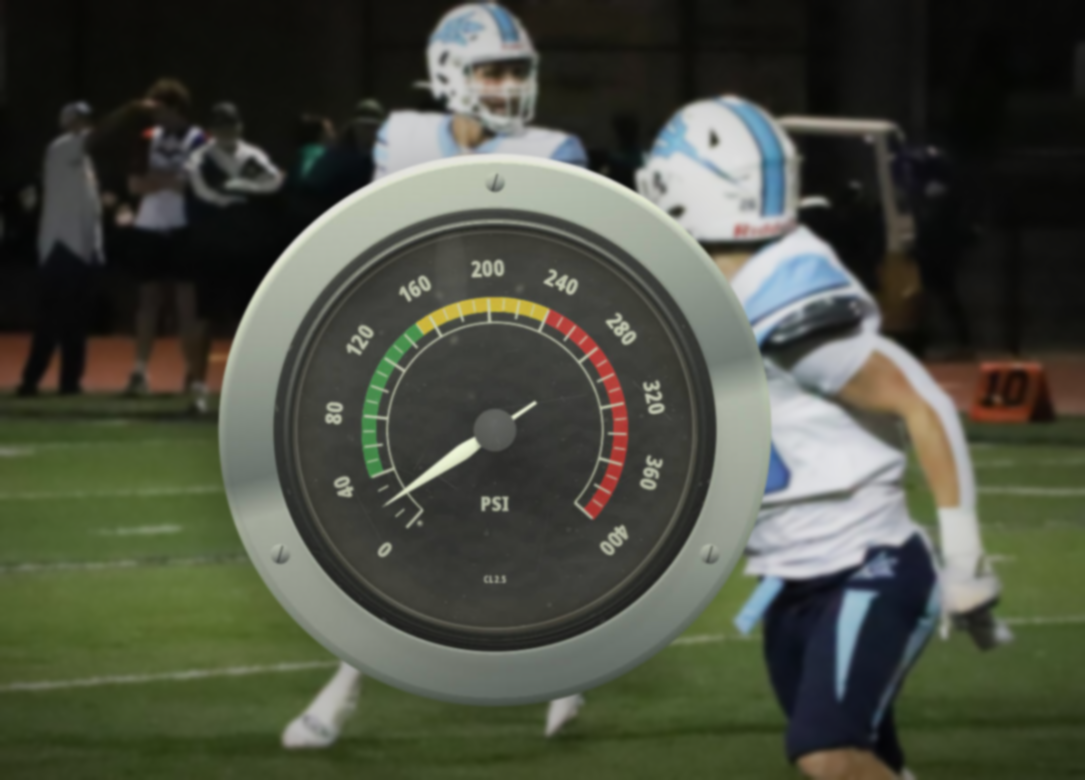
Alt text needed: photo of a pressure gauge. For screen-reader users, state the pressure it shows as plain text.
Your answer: 20 psi
